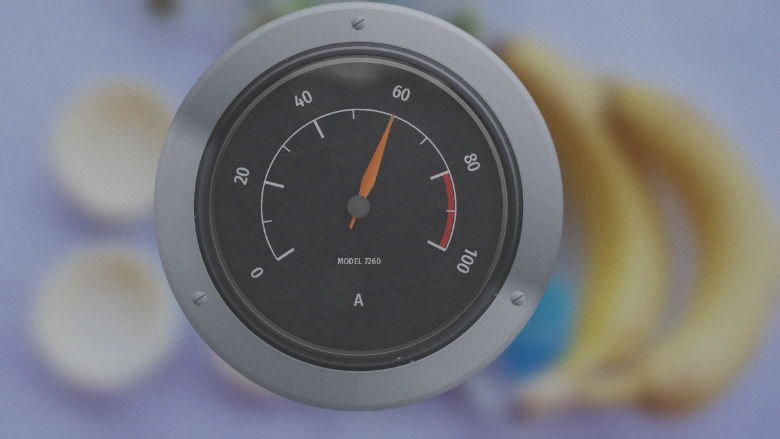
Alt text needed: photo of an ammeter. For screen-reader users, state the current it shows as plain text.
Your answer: 60 A
